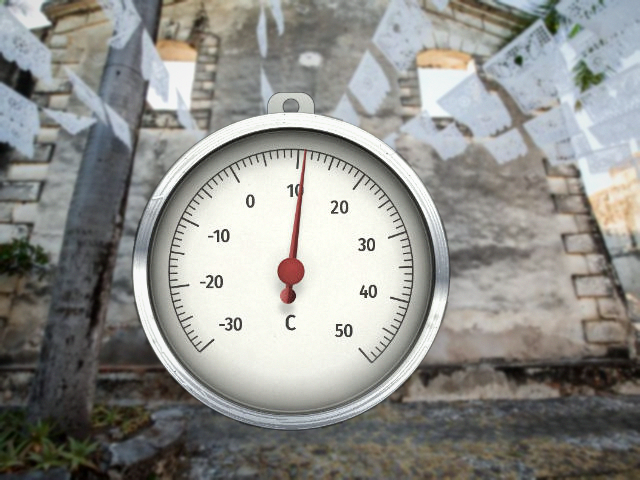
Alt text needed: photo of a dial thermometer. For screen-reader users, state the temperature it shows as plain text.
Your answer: 11 °C
